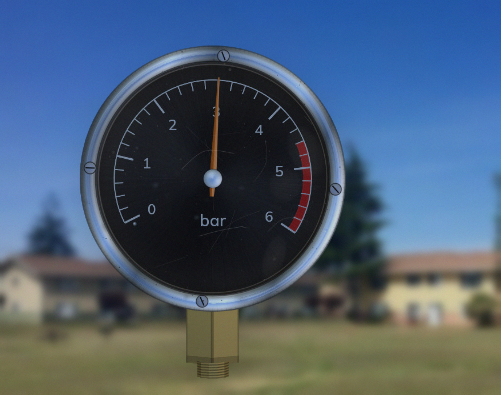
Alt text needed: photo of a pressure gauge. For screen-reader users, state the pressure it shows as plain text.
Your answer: 3 bar
